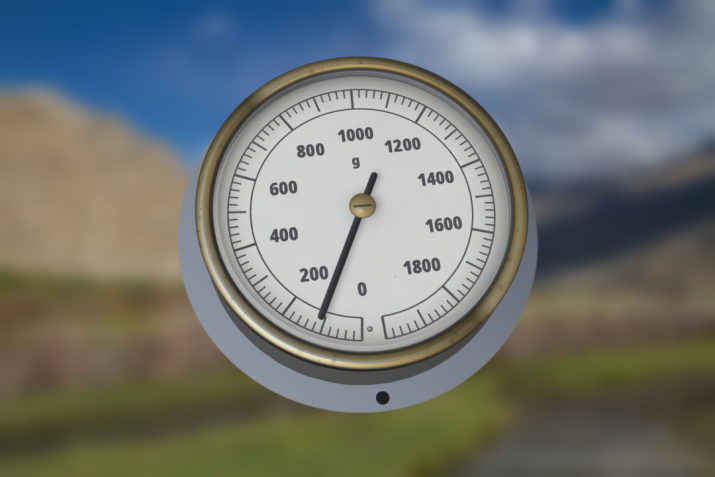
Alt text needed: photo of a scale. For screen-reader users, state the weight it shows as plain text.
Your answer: 110 g
